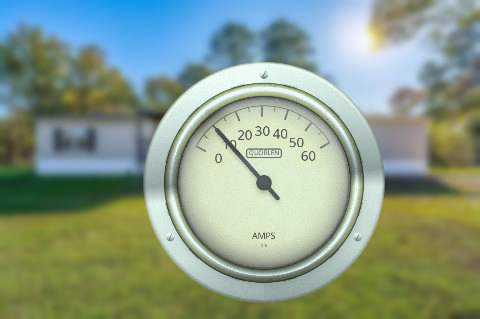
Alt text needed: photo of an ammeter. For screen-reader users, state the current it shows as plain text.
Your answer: 10 A
